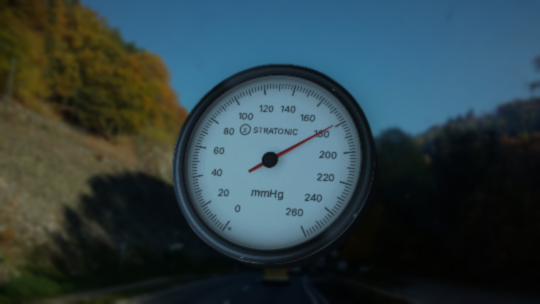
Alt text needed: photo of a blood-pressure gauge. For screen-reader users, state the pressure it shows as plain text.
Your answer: 180 mmHg
